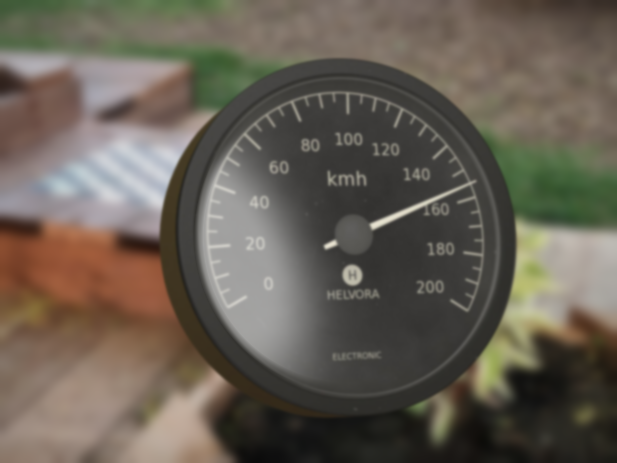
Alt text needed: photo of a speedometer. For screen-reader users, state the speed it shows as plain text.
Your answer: 155 km/h
